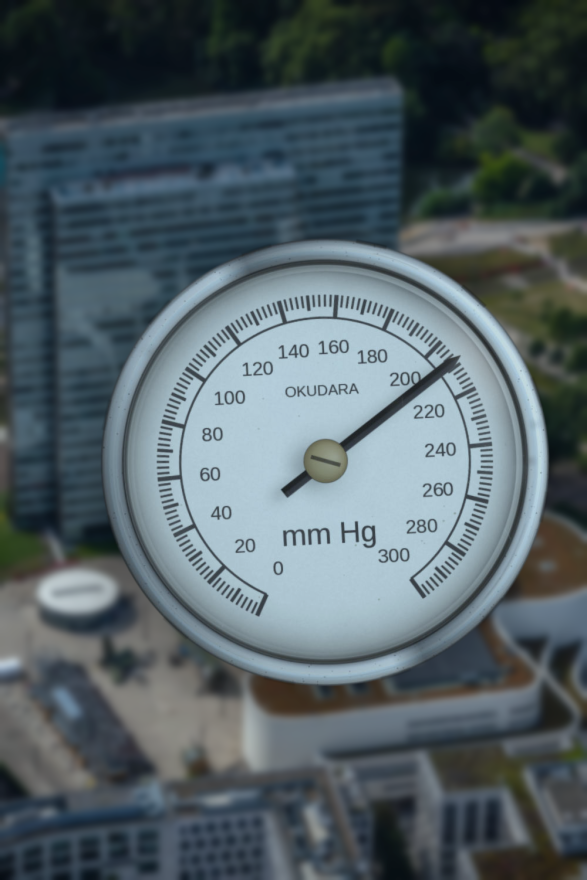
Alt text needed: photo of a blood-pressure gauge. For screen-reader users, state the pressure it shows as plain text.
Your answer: 208 mmHg
